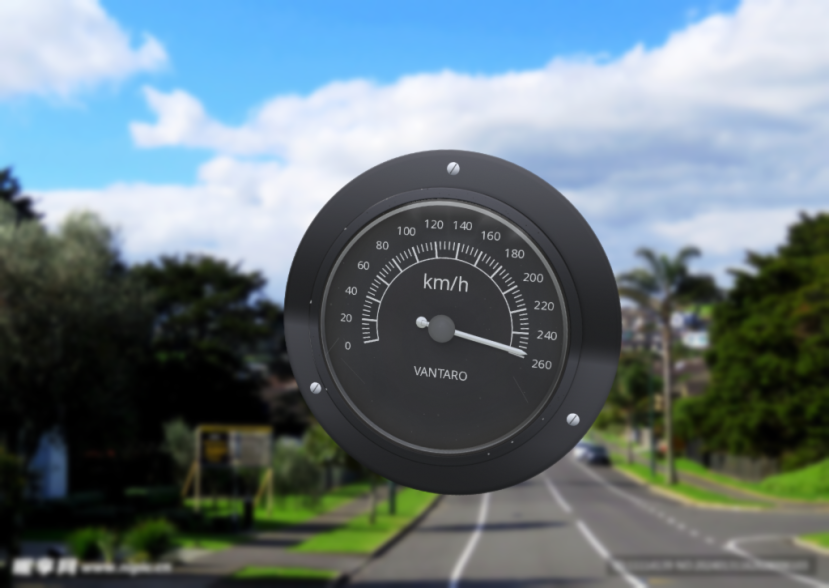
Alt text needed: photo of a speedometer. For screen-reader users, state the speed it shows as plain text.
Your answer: 256 km/h
